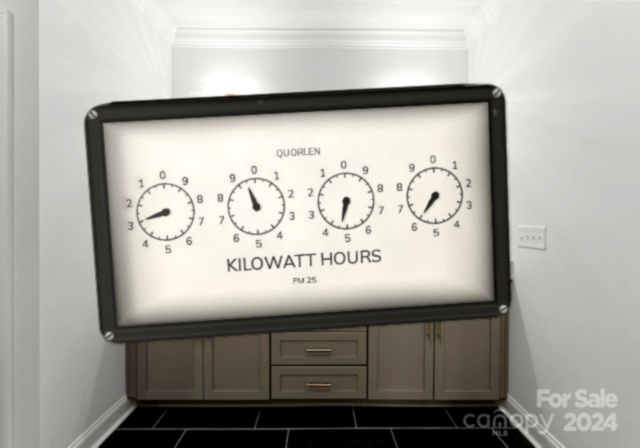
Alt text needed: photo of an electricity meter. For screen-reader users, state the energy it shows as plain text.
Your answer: 2946 kWh
